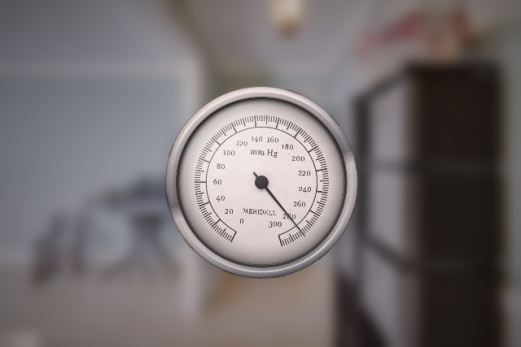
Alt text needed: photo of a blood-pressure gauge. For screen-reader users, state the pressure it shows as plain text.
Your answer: 280 mmHg
